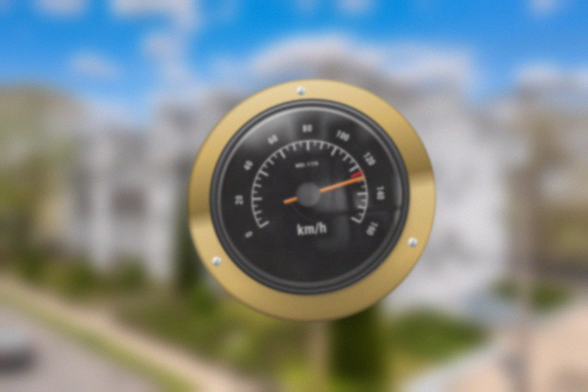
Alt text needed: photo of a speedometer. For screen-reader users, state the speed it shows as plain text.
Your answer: 130 km/h
